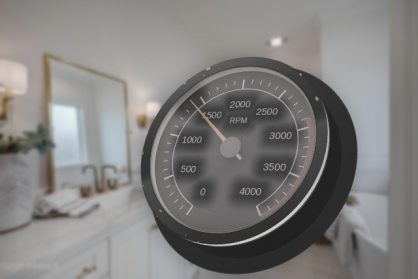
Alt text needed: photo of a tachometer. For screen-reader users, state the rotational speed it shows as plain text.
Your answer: 1400 rpm
